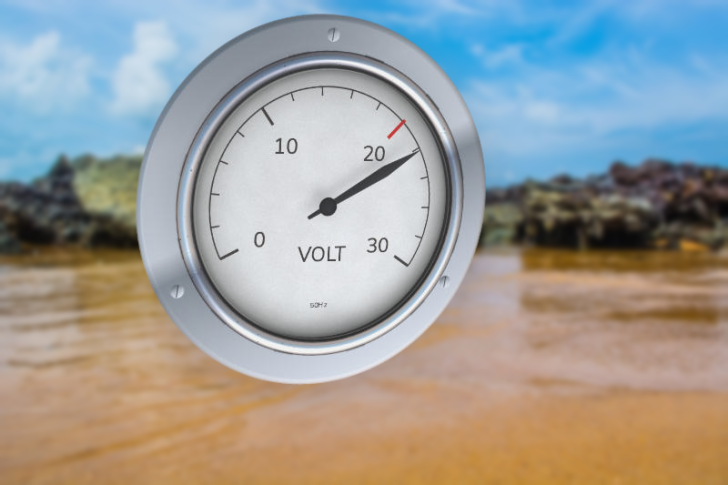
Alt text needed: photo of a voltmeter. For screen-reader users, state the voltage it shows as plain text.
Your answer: 22 V
